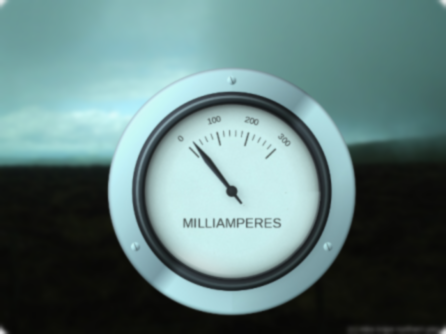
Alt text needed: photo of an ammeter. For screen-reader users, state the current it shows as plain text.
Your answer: 20 mA
